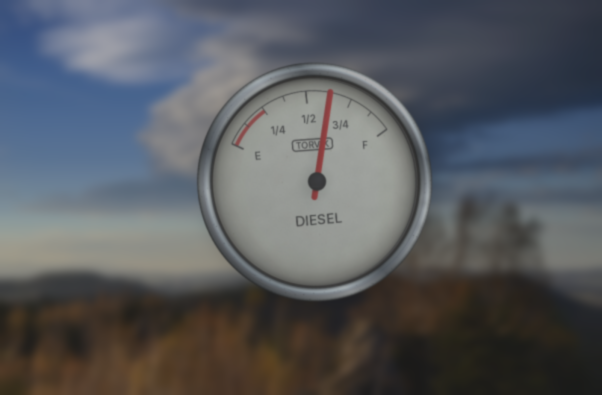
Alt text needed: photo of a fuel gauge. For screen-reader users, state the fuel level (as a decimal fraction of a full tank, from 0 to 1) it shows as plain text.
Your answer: 0.625
